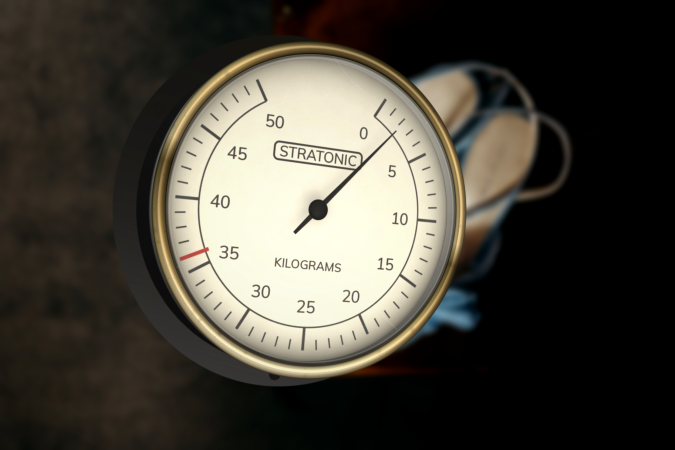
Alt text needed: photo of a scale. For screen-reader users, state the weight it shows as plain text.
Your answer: 2 kg
